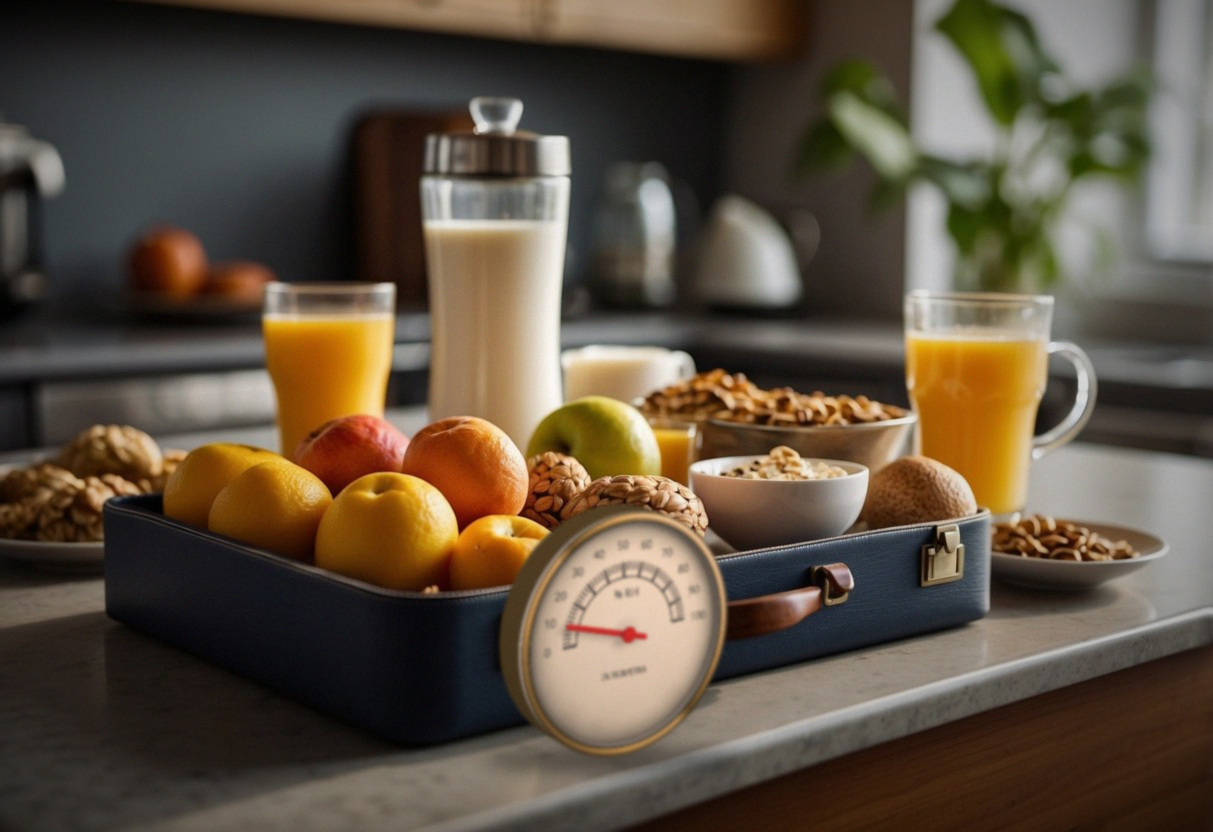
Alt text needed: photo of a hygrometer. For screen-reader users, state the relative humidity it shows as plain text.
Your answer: 10 %
